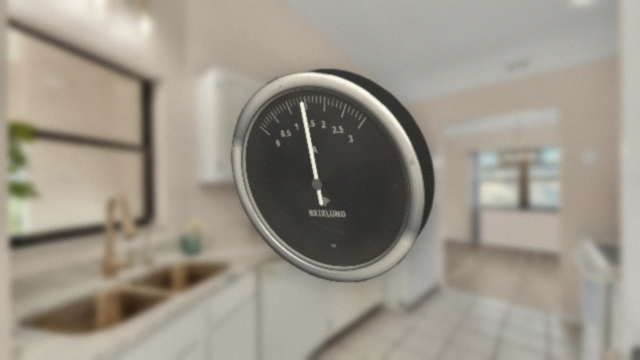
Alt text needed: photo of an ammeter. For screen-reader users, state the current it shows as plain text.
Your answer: 1.5 A
